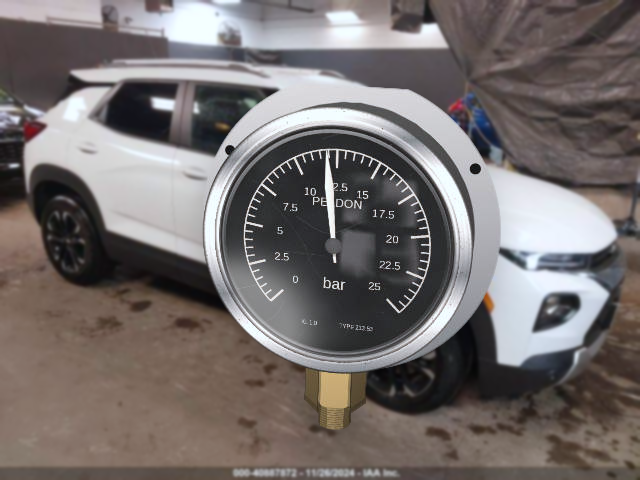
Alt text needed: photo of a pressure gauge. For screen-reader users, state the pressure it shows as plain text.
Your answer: 12 bar
